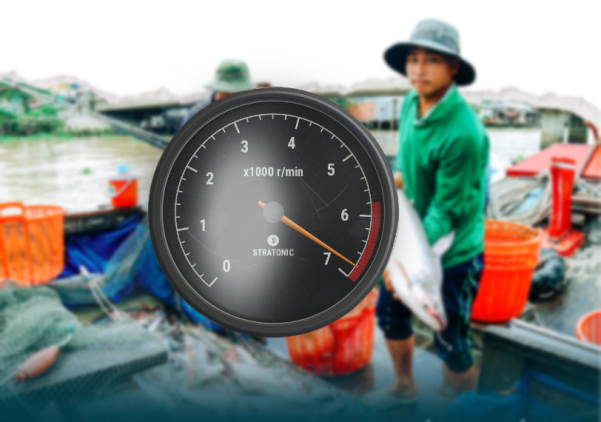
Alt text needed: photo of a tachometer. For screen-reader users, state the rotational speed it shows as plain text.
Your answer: 6800 rpm
